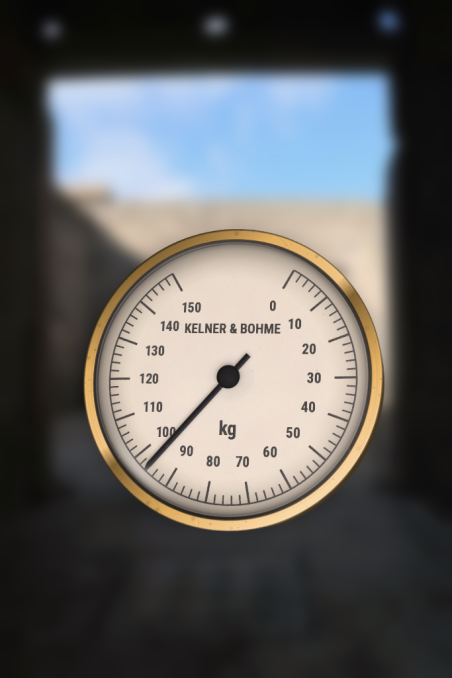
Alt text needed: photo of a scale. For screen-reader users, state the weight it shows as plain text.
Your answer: 96 kg
